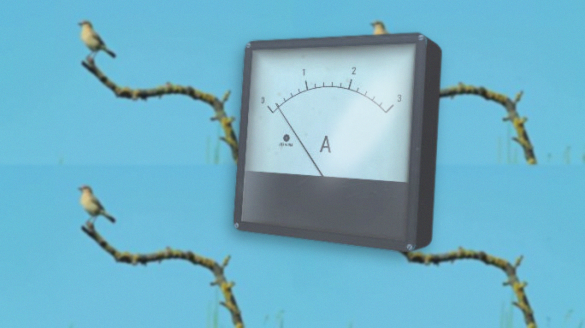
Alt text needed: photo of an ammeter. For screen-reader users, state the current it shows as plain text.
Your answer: 0.2 A
